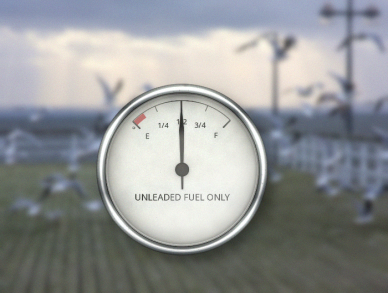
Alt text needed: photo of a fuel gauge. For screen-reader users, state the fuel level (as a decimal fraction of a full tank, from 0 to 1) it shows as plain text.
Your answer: 0.5
